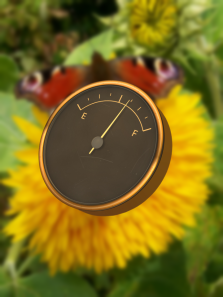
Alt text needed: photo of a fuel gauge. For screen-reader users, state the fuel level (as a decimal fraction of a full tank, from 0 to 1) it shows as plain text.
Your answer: 0.625
